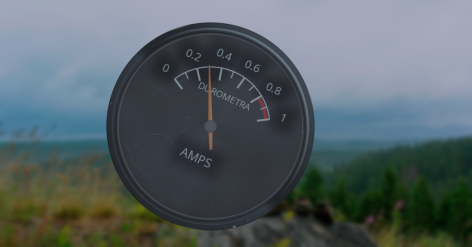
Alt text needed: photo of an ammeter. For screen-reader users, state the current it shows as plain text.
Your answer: 0.3 A
